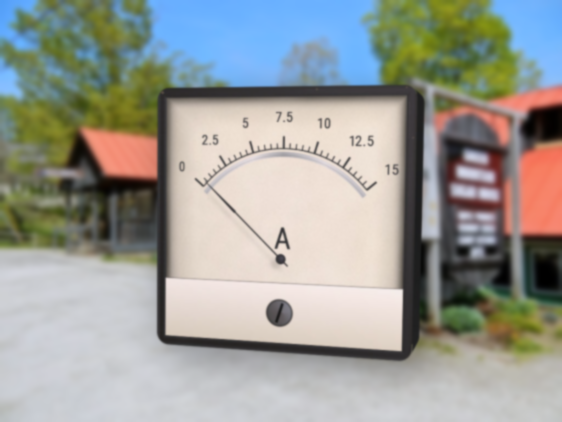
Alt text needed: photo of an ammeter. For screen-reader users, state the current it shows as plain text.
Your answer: 0.5 A
